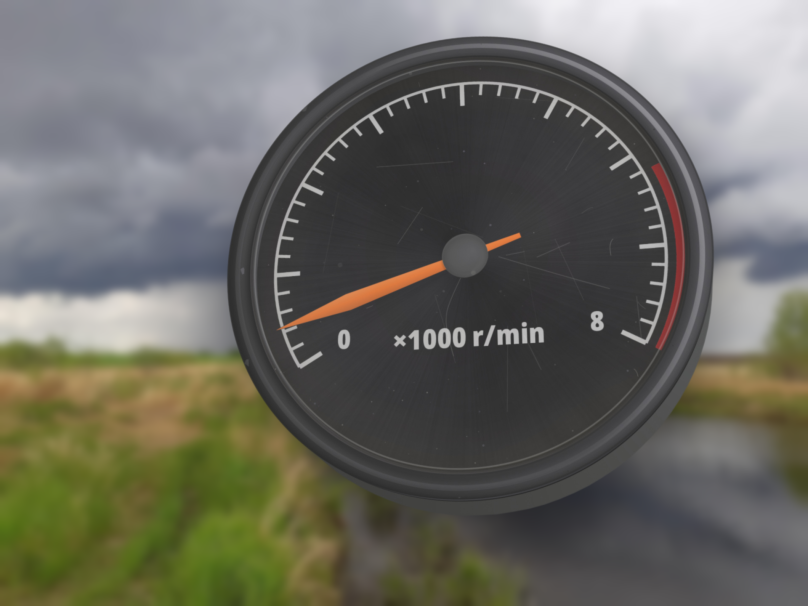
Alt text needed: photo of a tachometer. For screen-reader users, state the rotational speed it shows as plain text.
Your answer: 400 rpm
